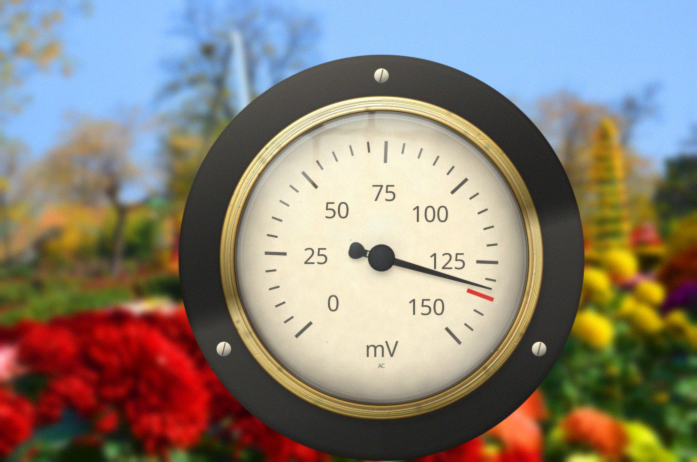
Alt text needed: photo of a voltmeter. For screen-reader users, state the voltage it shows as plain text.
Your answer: 132.5 mV
